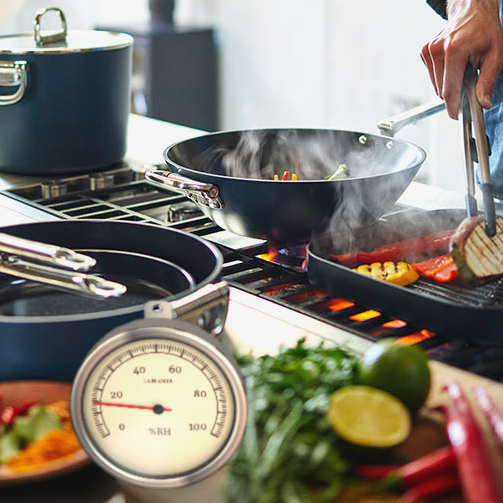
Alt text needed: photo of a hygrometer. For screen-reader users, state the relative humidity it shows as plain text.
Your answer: 15 %
